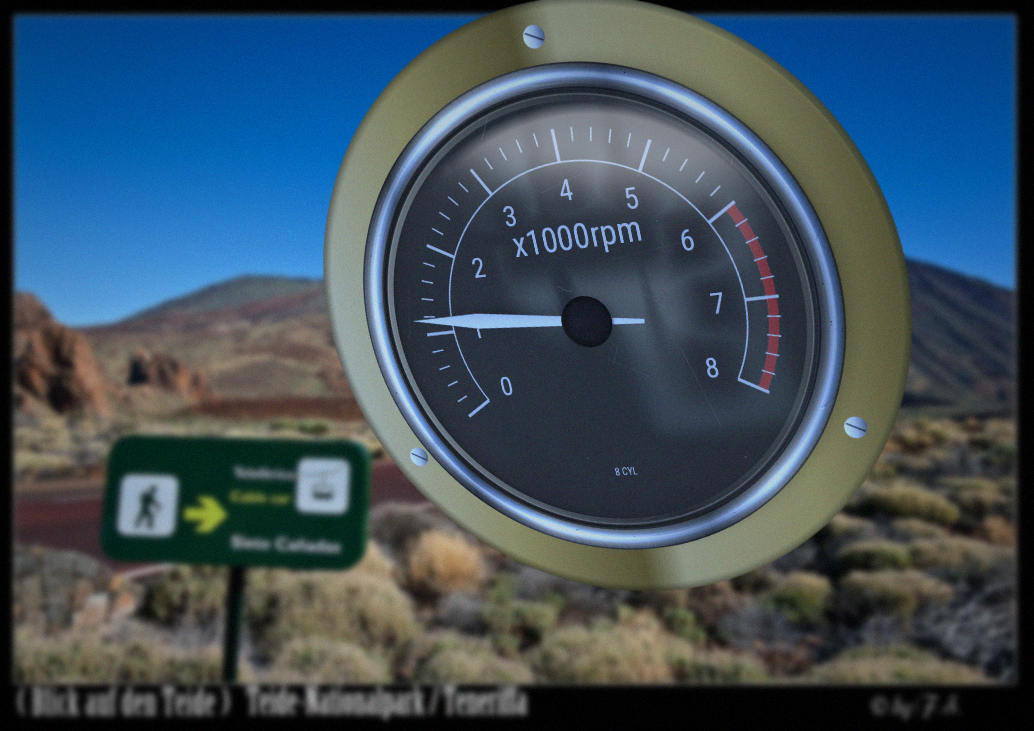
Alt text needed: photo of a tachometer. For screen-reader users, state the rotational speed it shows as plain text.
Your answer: 1200 rpm
